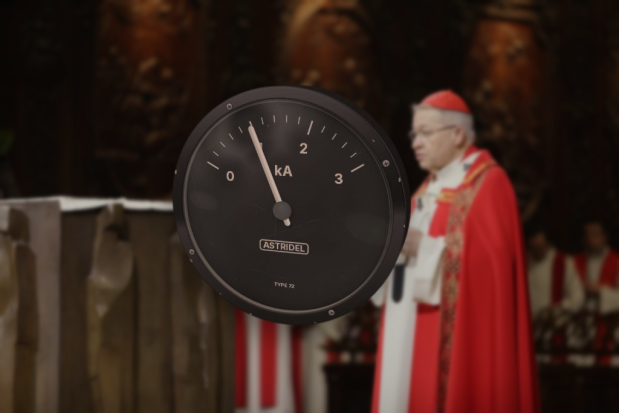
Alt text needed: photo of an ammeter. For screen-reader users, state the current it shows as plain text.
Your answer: 1 kA
